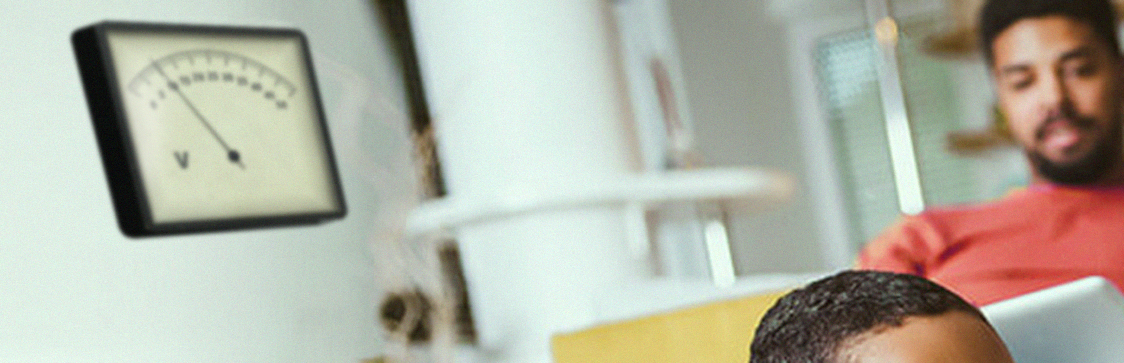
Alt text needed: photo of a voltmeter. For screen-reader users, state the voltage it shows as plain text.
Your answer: 10 V
